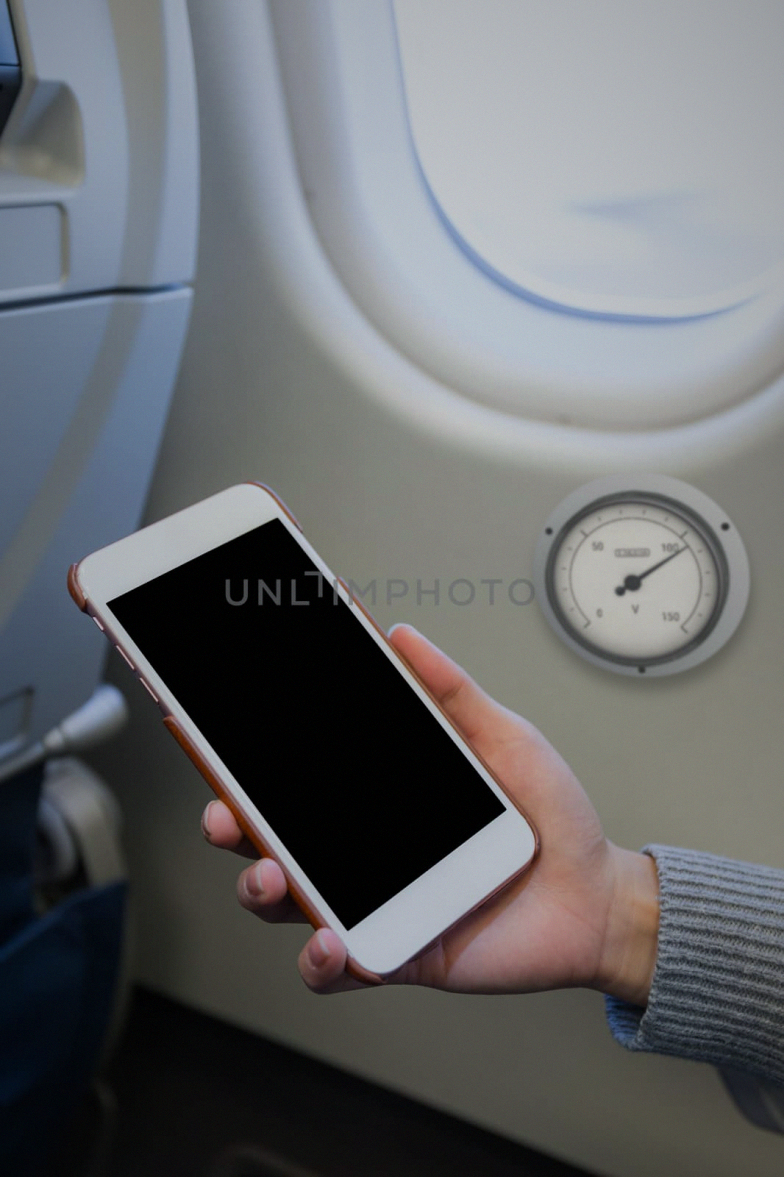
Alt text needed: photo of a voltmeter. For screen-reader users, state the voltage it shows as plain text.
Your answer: 105 V
